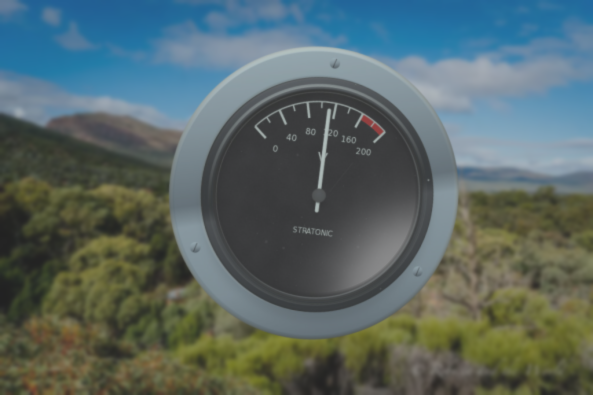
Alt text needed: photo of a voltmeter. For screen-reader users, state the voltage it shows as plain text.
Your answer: 110 V
